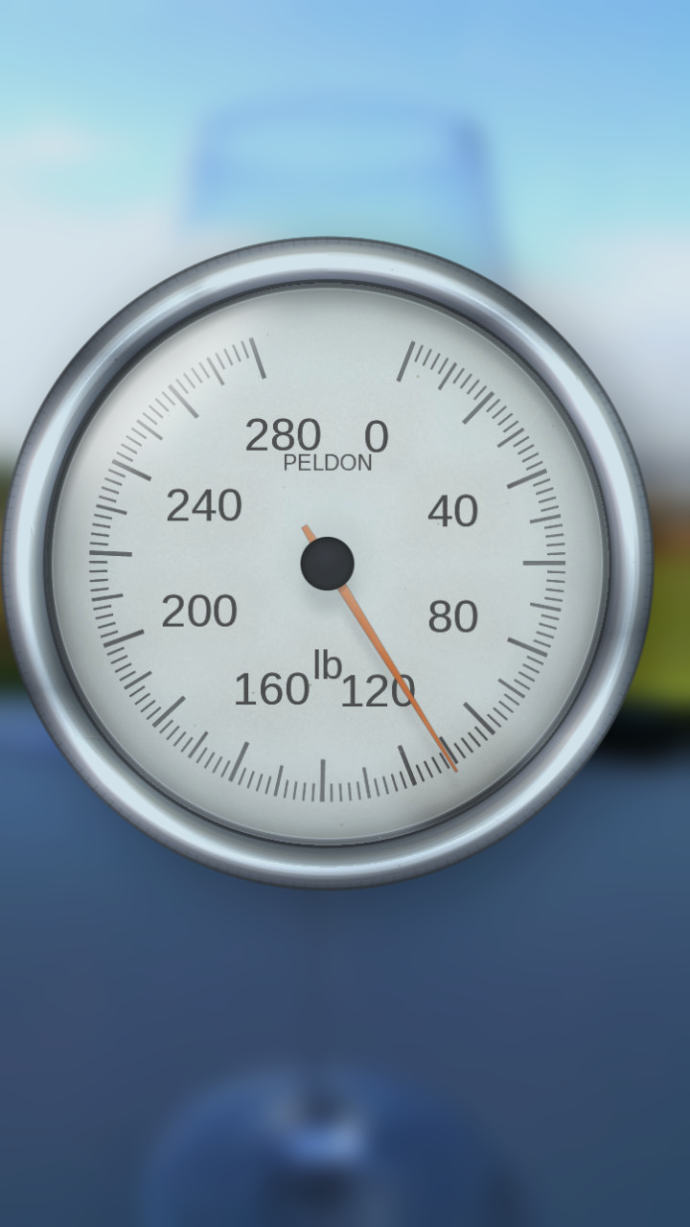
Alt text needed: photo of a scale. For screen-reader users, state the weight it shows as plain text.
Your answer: 111 lb
